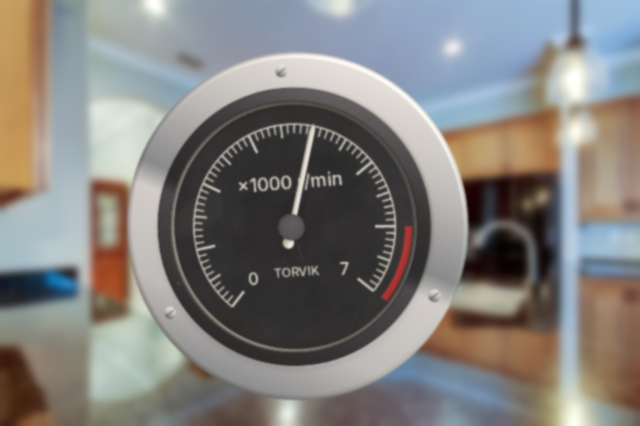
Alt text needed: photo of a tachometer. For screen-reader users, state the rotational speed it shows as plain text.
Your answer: 4000 rpm
